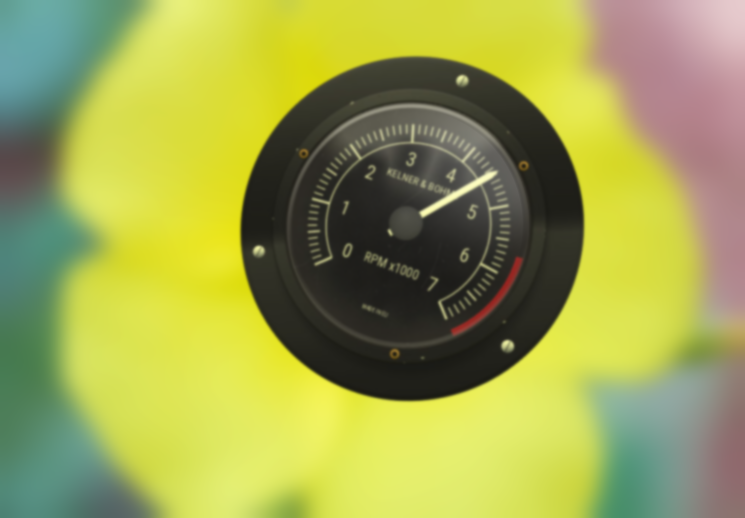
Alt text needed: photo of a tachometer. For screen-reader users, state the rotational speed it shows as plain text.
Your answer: 4500 rpm
